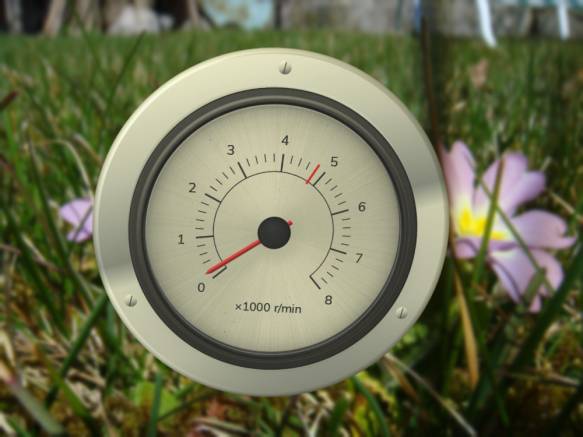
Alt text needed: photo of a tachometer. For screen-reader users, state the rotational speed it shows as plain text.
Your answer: 200 rpm
